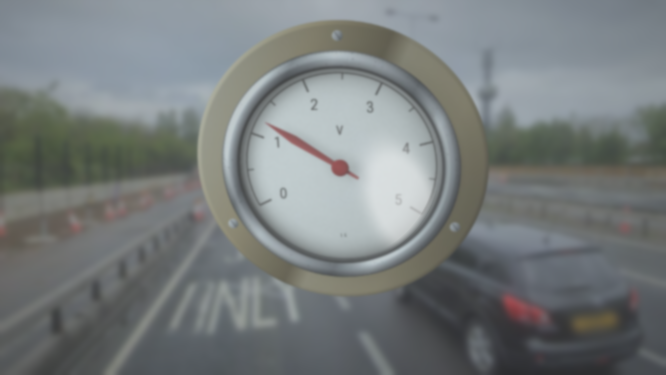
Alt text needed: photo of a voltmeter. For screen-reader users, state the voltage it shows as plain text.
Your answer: 1.25 V
